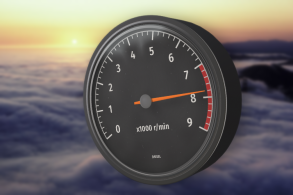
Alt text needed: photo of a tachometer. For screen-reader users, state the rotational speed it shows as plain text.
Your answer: 7800 rpm
